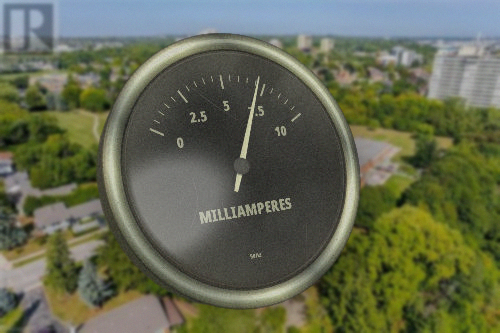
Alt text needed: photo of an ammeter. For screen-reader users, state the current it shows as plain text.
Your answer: 7 mA
